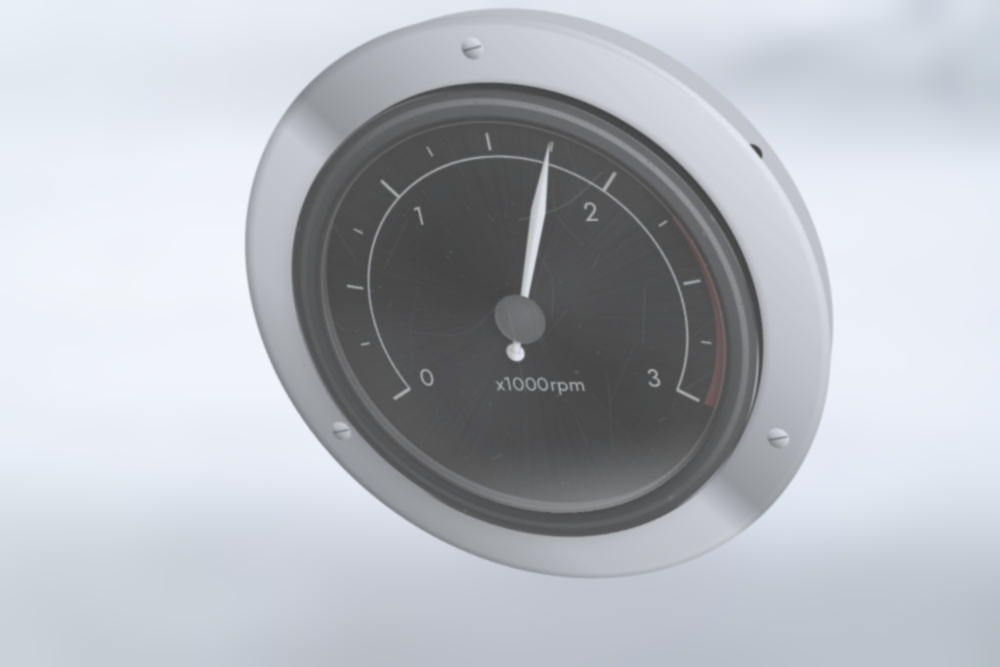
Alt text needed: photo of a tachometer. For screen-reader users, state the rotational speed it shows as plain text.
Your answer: 1750 rpm
